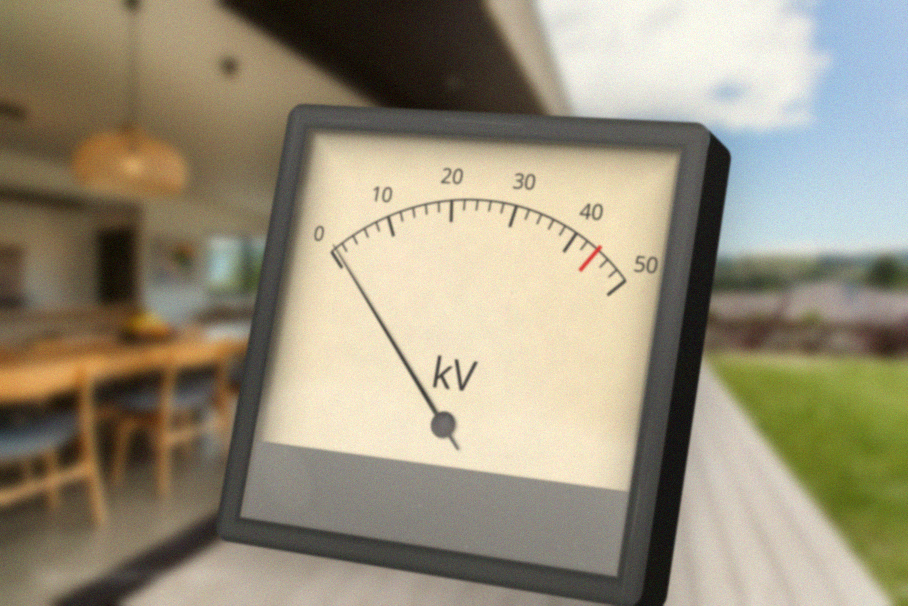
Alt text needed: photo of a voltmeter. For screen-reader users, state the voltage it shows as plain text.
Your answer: 1 kV
